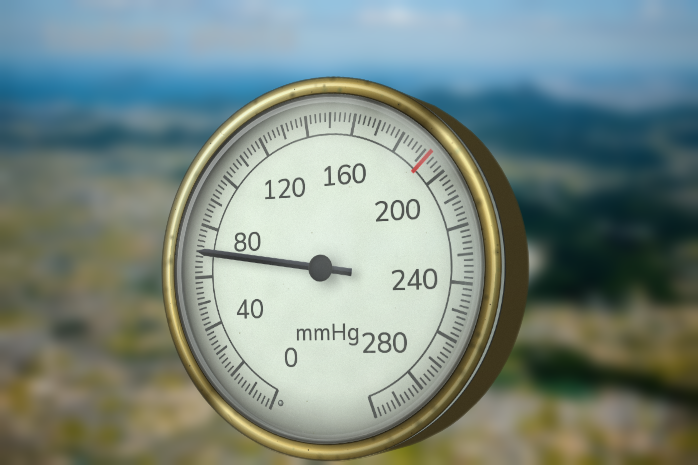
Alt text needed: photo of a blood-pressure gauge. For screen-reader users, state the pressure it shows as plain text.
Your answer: 70 mmHg
